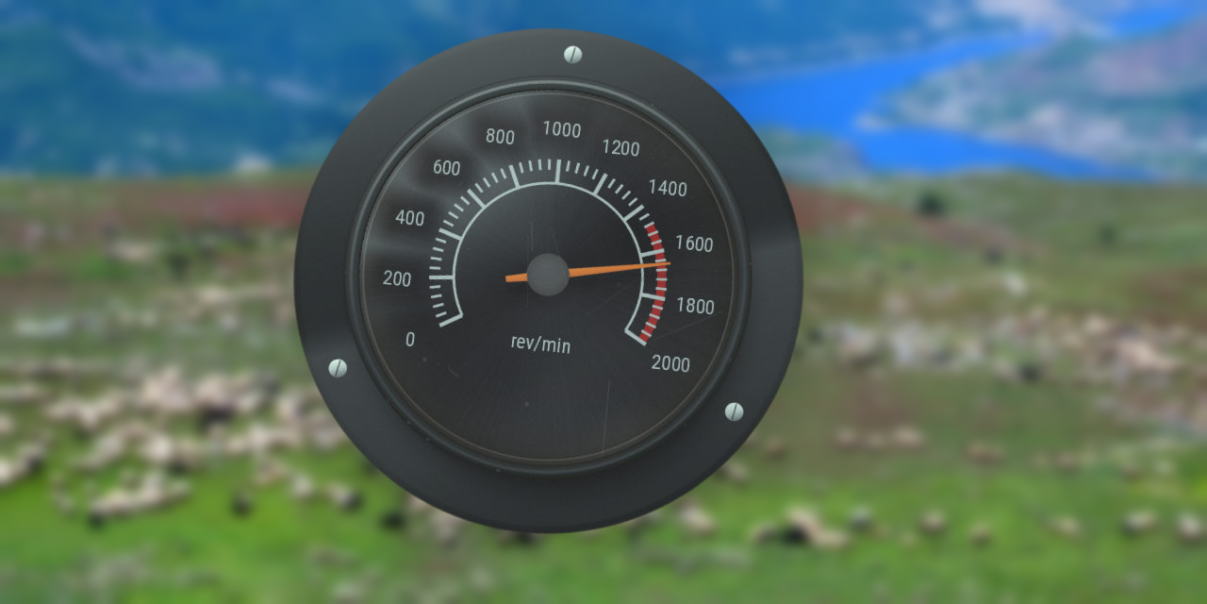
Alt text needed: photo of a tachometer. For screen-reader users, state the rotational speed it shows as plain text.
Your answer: 1660 rpm
